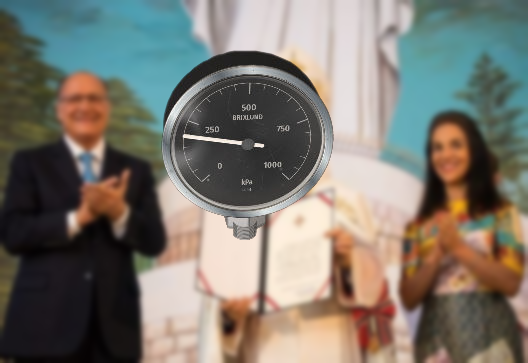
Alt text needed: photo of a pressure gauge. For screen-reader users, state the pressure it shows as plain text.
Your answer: 200 kPa
